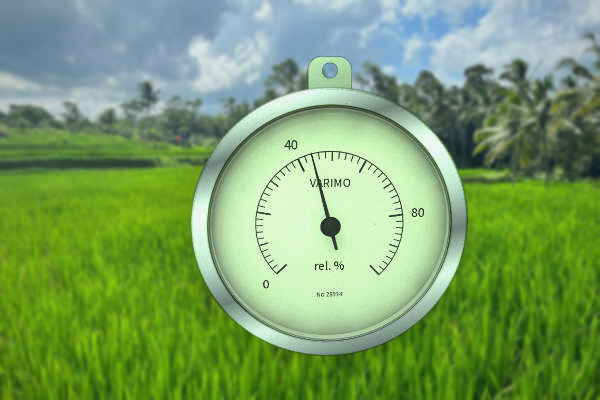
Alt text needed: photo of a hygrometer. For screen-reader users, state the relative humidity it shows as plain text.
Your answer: 44 %
